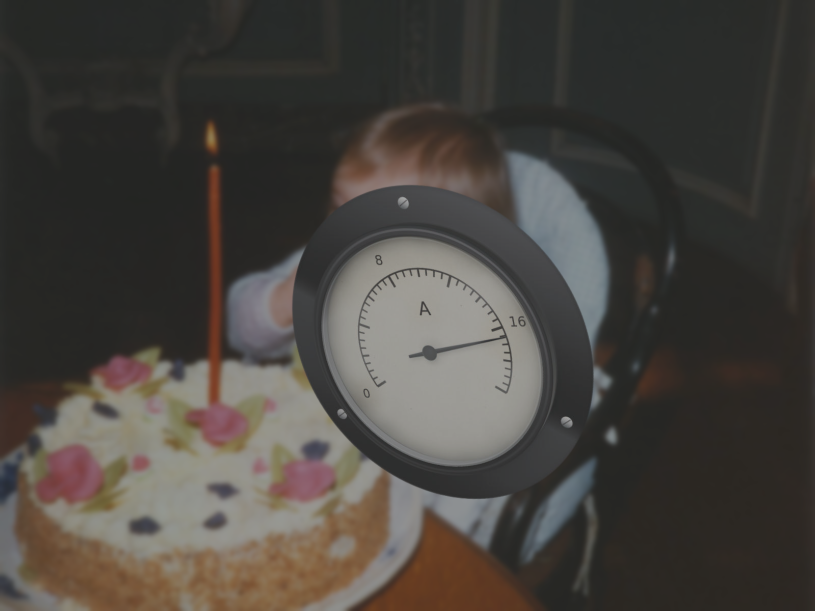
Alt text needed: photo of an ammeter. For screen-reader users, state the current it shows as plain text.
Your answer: 16.5 A
